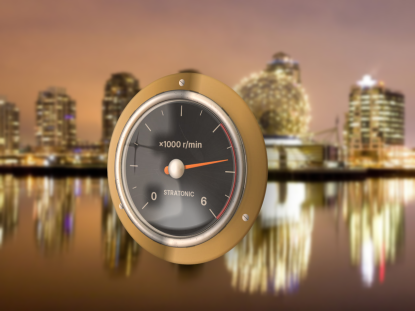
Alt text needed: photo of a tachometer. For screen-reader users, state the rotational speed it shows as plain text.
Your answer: 4750 rpm
